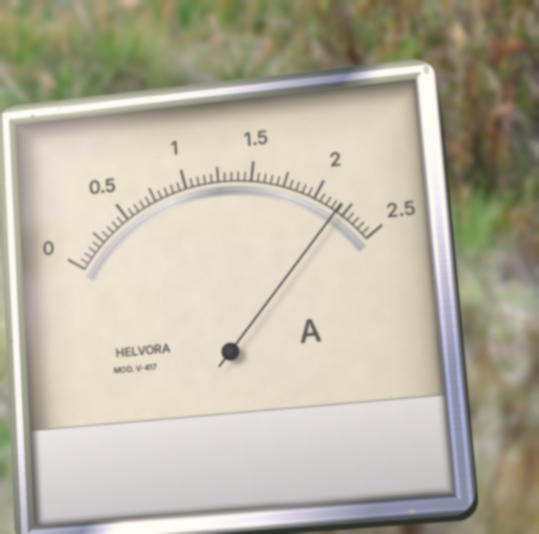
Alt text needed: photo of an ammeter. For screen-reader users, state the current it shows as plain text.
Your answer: 2.2 A
